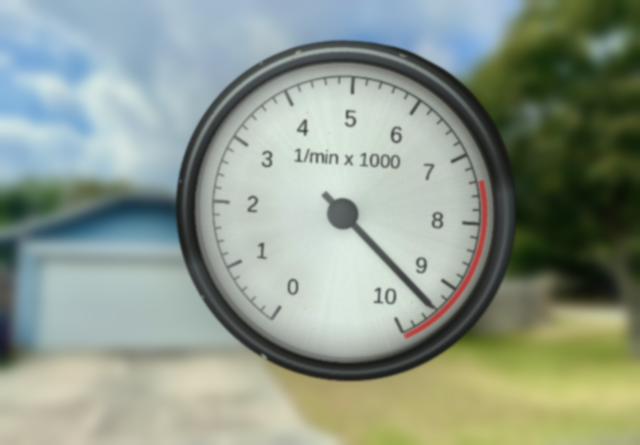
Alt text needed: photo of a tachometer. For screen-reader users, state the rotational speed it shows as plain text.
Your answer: 9400 rpm
